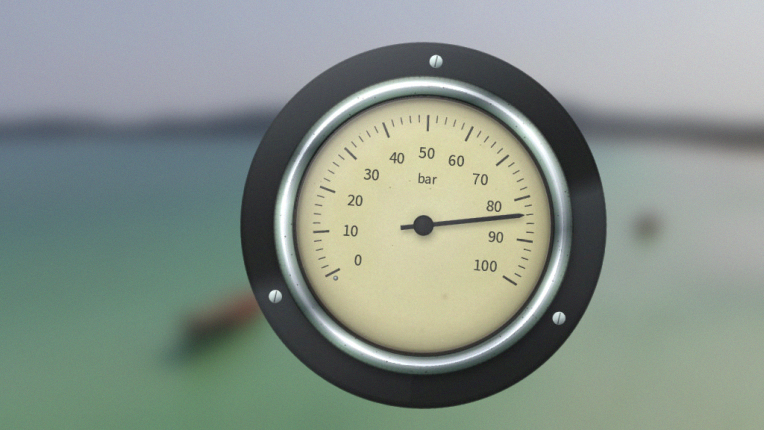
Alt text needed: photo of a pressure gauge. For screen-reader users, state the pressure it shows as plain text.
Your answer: 84 bar
